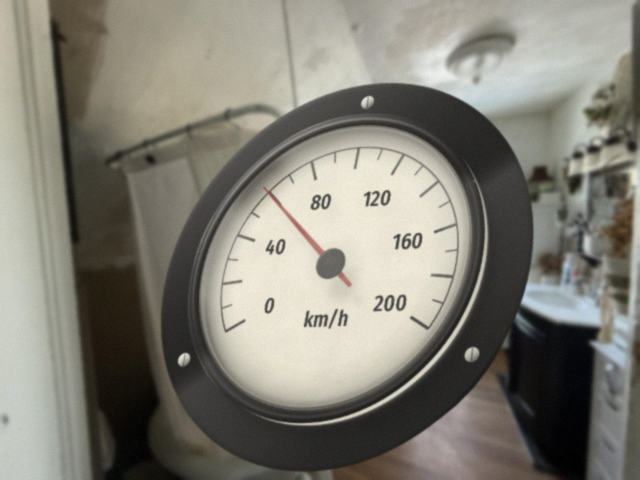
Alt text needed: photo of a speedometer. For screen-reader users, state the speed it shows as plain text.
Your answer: 60 km/h
